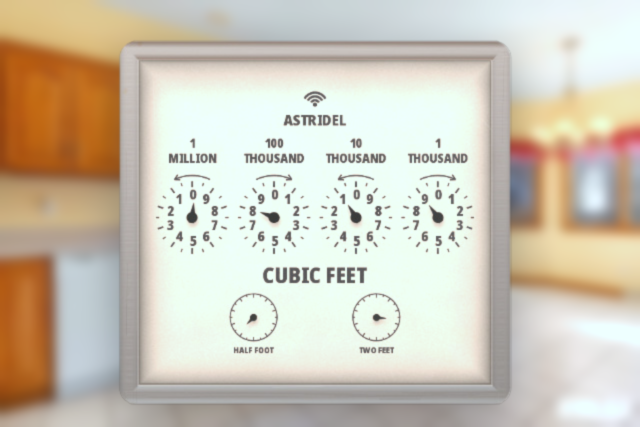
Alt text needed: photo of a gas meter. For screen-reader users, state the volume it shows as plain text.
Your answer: 980900 ft³
